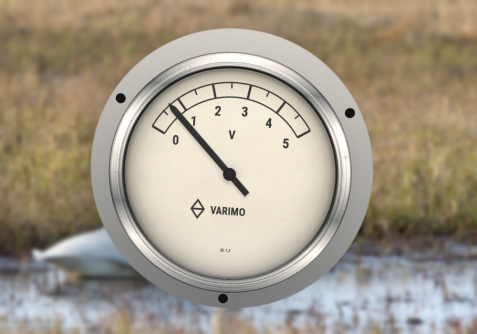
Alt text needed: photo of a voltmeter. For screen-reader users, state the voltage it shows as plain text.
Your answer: 0.75 V
